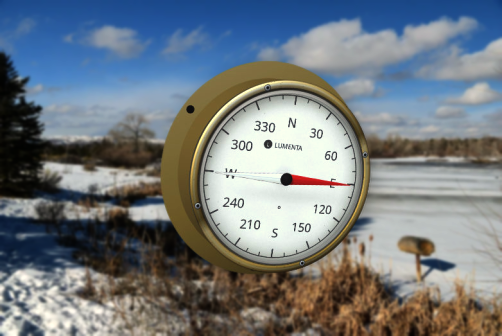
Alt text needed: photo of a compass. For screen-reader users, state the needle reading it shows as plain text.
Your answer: 90 °
